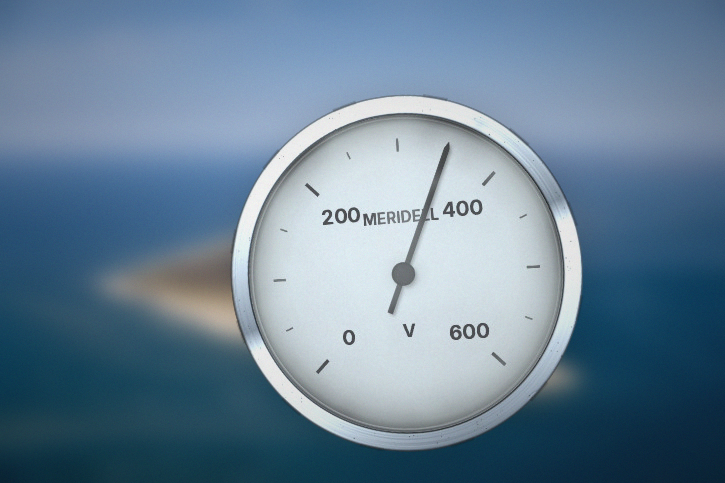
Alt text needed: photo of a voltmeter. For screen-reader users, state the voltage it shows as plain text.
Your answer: 350 V
